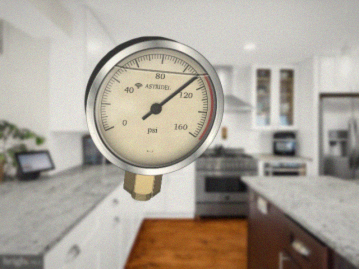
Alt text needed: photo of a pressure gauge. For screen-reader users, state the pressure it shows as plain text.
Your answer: 110 psi
